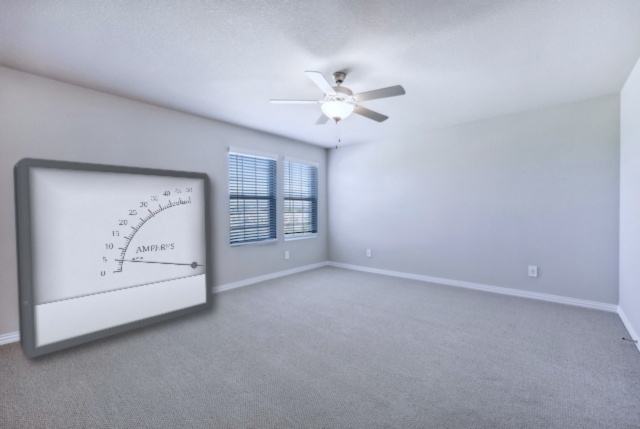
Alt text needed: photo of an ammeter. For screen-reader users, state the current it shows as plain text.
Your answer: 5 A
